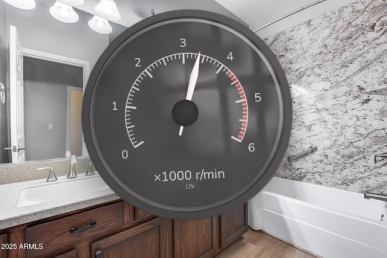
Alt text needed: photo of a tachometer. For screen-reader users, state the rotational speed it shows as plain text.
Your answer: 3400 rpm
